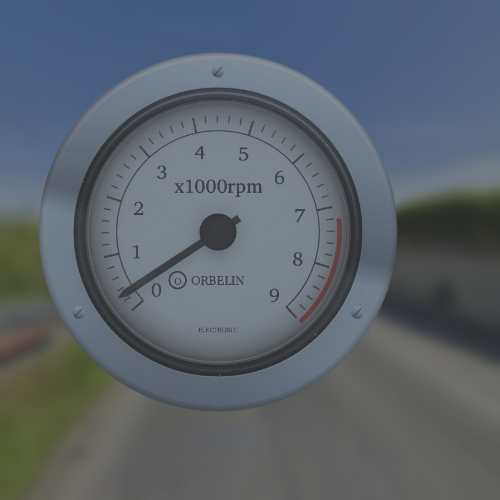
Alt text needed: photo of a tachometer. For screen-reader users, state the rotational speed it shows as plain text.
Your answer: 300 rpm
